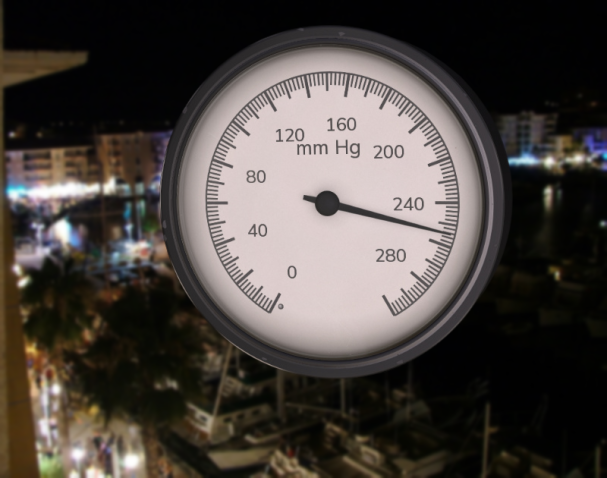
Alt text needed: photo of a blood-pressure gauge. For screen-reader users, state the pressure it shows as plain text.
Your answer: 254 mmHg
